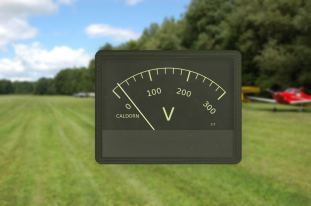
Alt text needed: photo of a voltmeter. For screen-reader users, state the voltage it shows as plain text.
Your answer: 20 V
